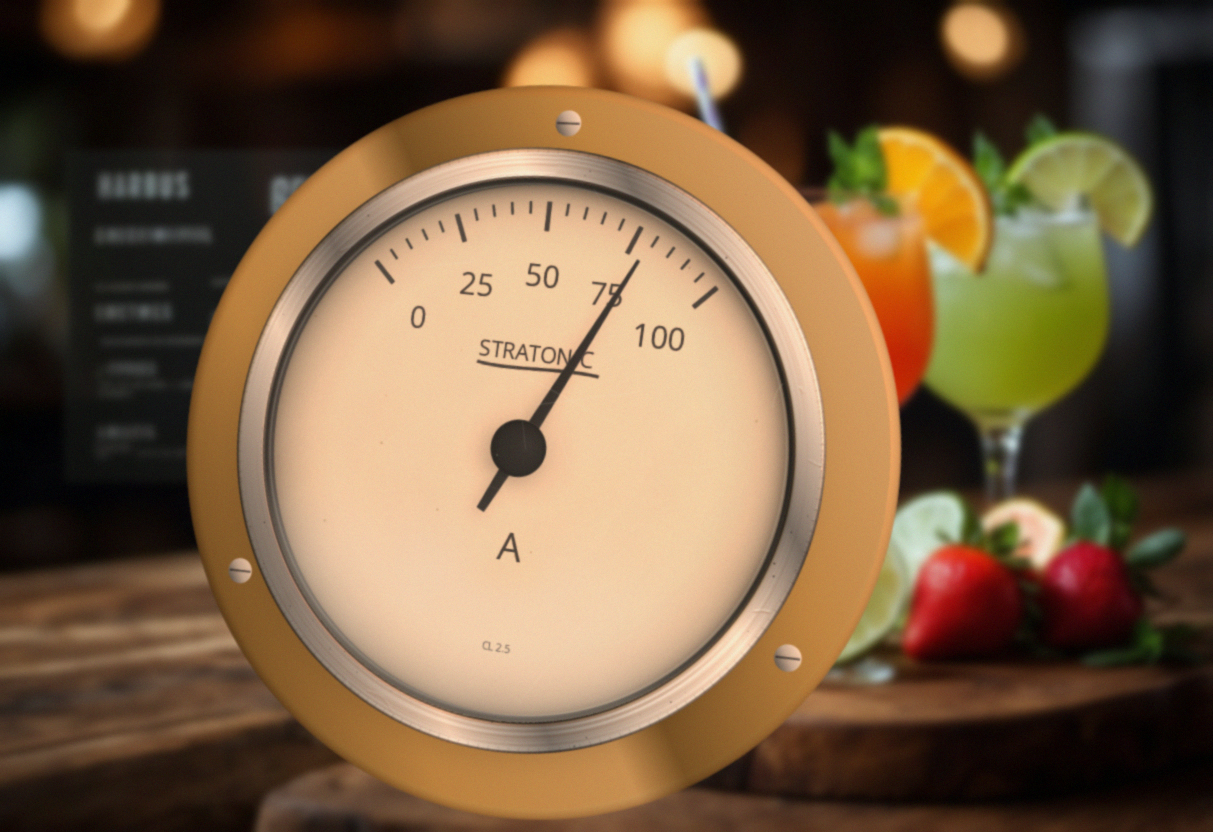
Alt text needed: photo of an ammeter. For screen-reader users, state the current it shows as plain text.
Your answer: 80 A
